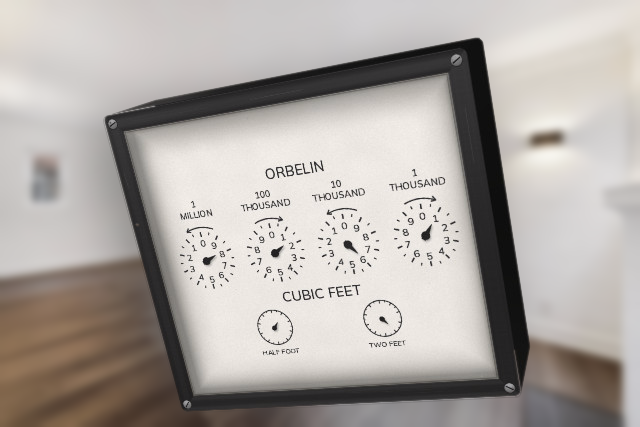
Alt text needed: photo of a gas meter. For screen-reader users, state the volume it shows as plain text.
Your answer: 816100 ft³
